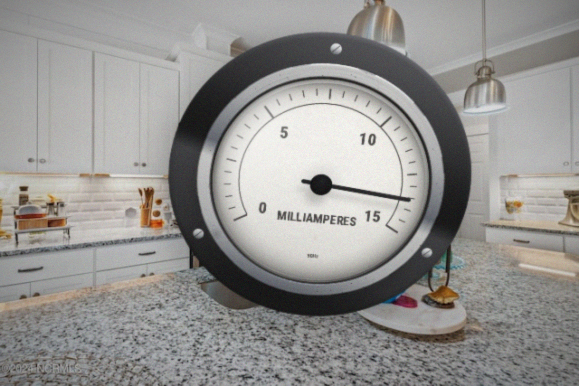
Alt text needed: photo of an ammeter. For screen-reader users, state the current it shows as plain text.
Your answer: 13.5 mA
